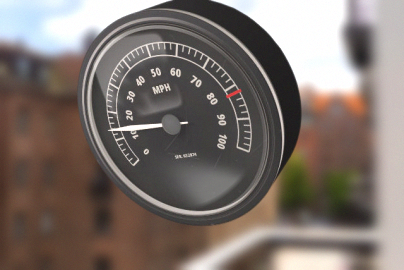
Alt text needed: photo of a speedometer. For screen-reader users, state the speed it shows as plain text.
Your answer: 14 mph
